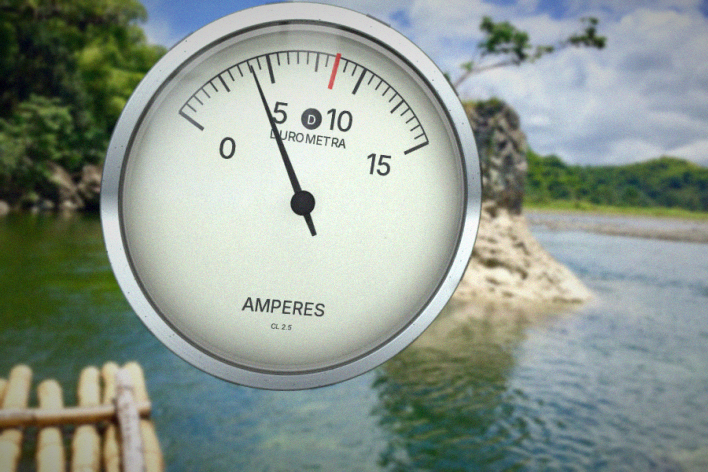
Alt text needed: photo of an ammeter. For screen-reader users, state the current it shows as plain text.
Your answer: 4 A
